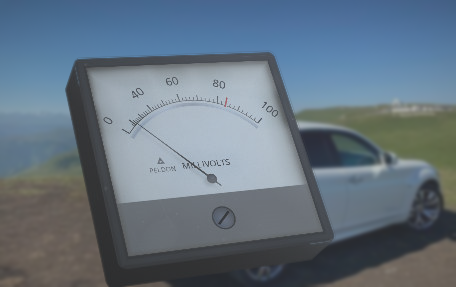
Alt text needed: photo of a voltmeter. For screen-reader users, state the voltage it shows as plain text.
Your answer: 20 mV
